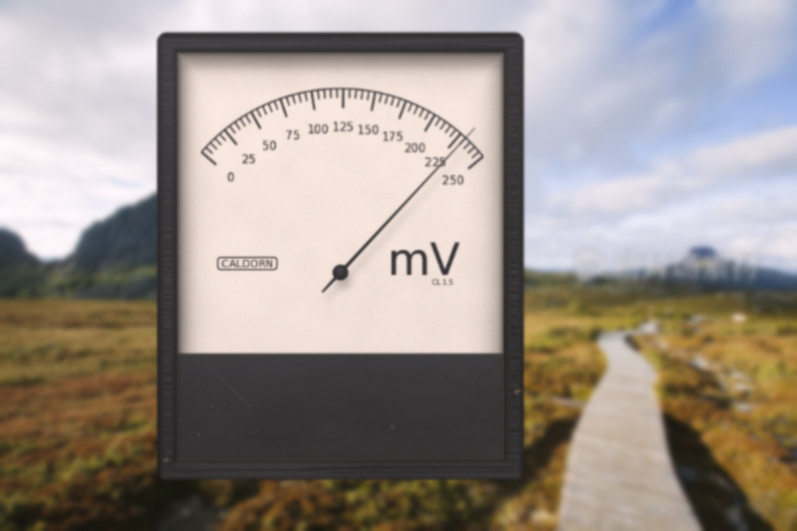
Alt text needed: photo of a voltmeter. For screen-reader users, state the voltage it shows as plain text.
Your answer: 230 mV
